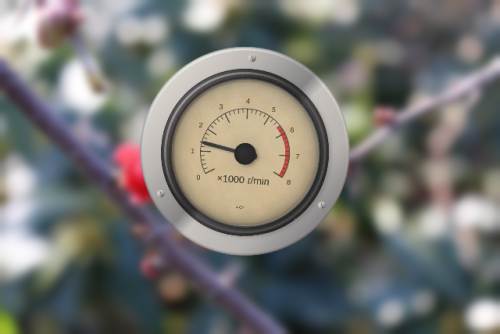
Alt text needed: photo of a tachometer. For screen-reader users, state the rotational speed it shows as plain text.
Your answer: 1400 rpm
